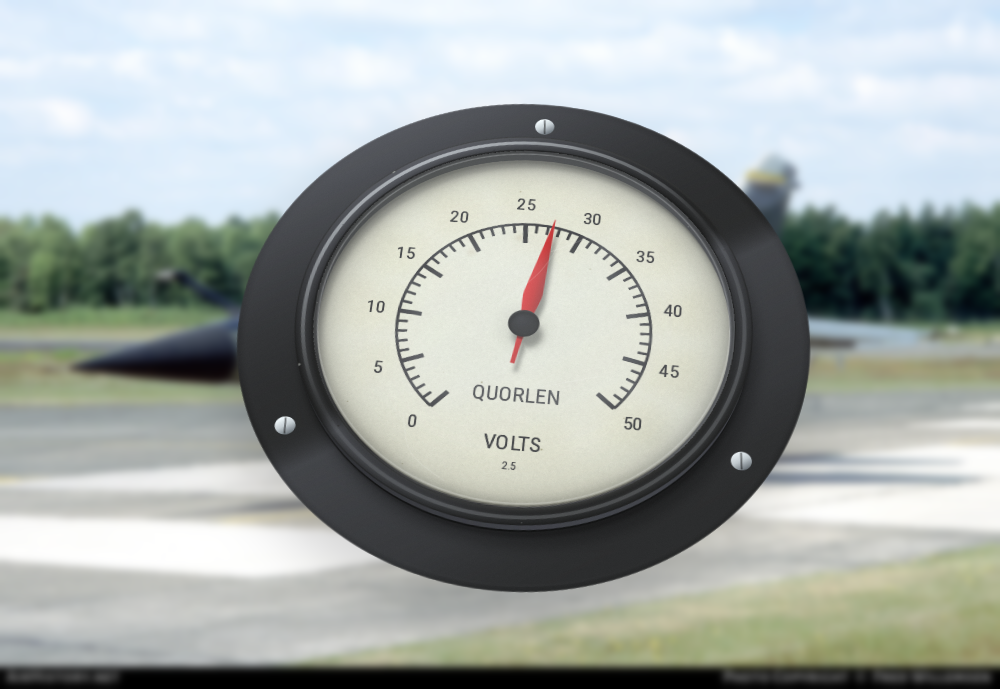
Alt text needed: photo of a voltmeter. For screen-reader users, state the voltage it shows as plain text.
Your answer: 27.5 V
